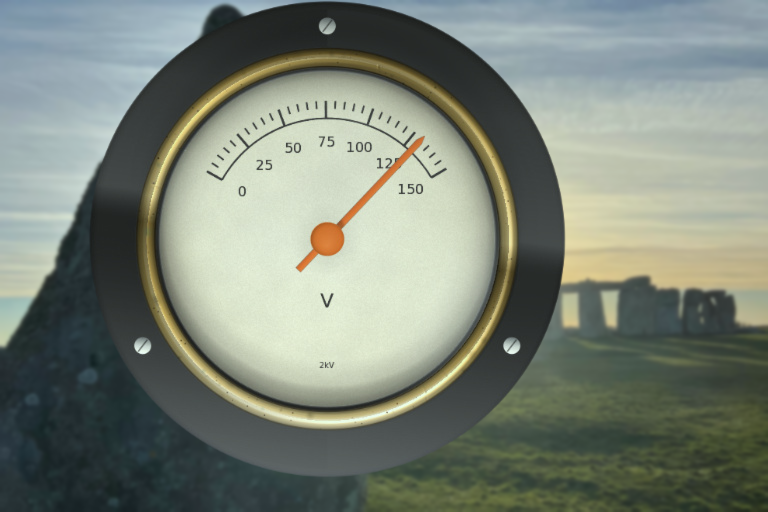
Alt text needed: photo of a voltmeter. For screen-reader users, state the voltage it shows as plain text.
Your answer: 130 V
